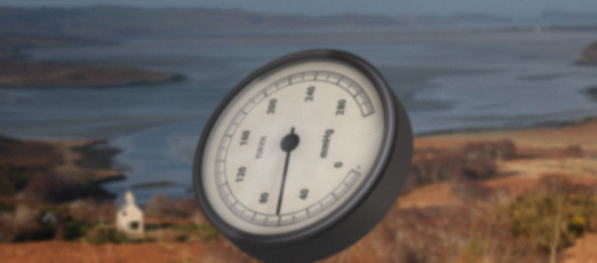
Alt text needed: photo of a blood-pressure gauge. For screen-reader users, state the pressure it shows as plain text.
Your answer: 60 mmHg
